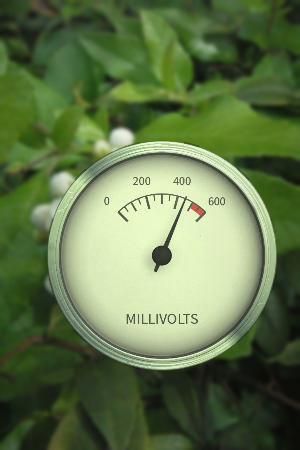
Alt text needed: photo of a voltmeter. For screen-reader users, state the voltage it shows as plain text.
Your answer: 450 mV
